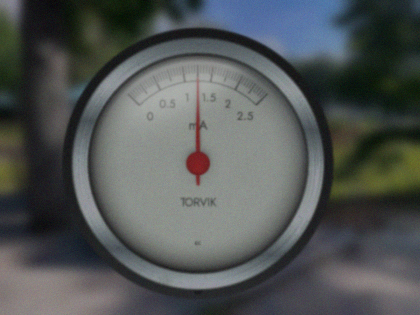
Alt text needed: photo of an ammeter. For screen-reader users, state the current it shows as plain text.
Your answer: 1.25 mA
